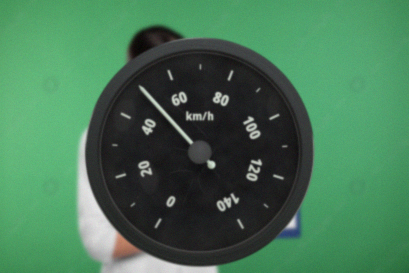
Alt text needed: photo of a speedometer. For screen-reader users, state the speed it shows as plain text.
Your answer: 50 km/h
